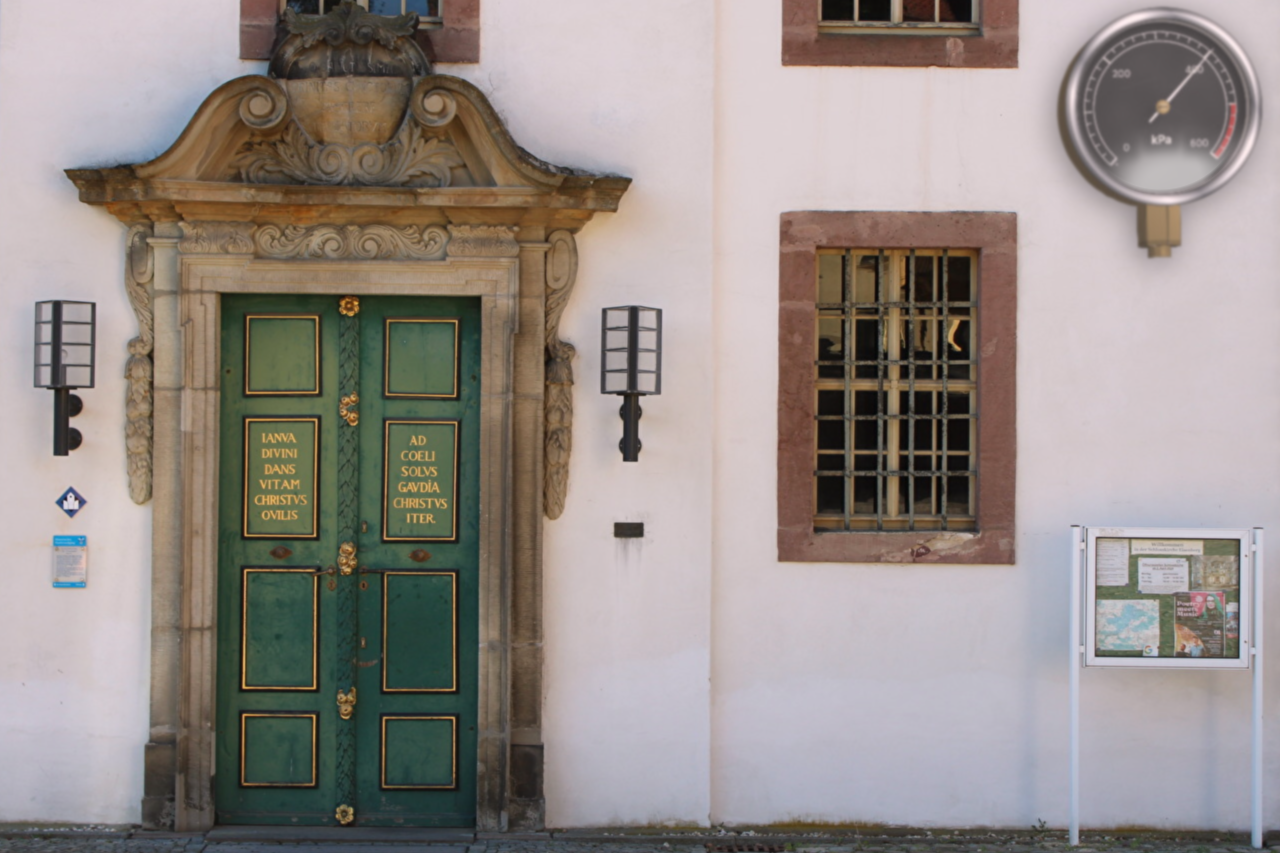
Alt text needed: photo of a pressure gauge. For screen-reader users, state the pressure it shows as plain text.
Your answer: 400 kPa
